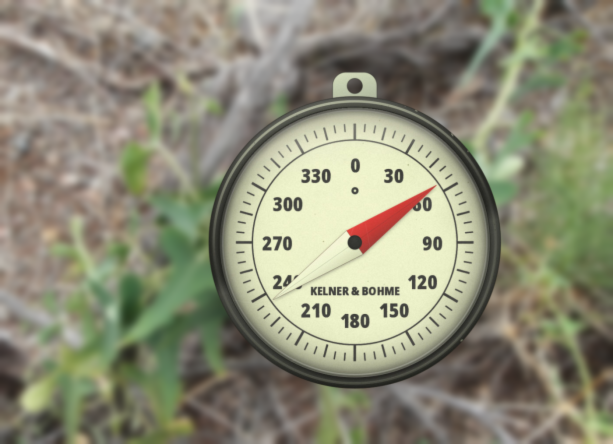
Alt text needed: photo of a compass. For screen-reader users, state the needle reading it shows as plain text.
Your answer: 55 °
